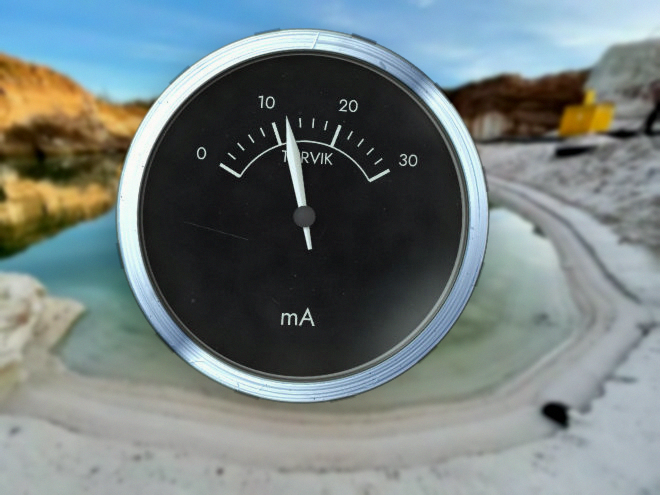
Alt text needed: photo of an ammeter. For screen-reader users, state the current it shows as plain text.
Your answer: 12 mA
